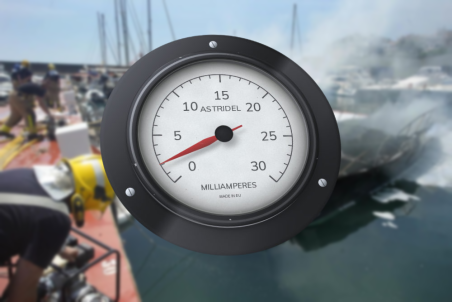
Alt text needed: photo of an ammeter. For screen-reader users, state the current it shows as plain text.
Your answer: 2 mA
